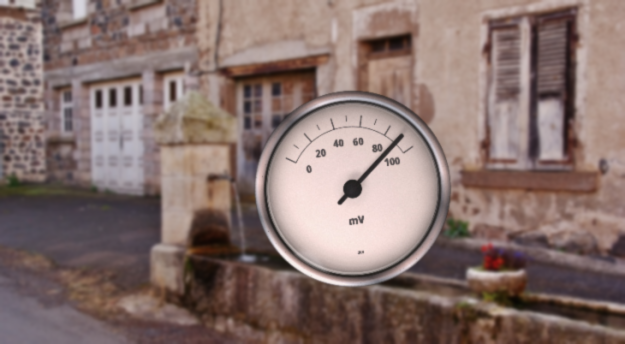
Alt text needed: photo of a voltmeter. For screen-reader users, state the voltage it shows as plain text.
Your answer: 90 mV
